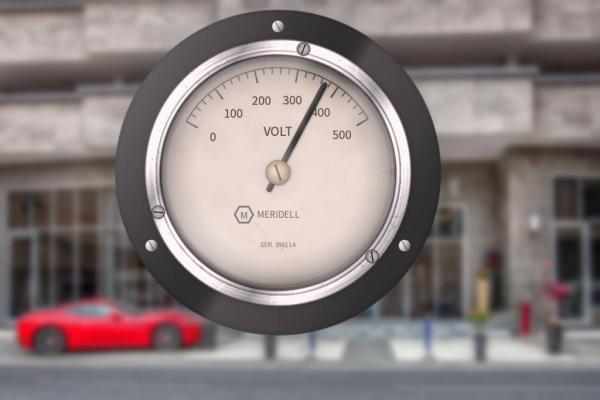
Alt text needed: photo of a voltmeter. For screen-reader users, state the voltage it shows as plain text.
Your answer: 370 V
